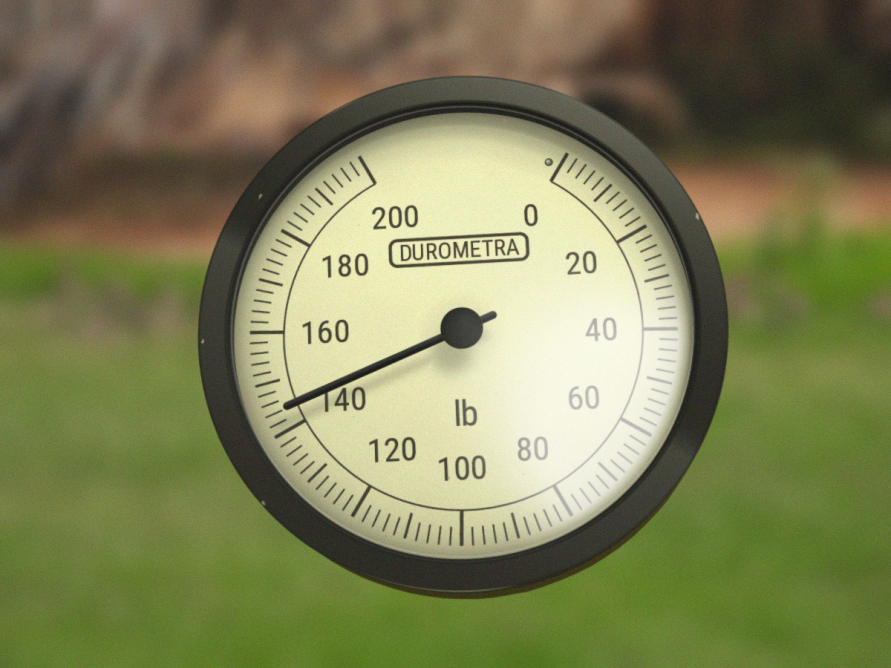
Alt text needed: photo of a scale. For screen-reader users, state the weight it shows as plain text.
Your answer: 144 lb
